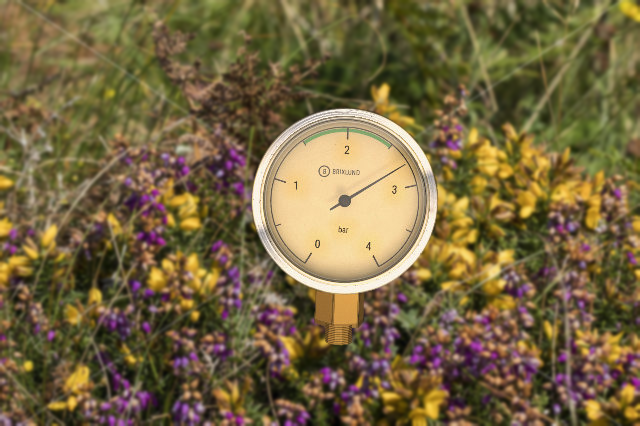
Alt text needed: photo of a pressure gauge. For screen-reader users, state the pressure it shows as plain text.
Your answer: 2.75 bar
